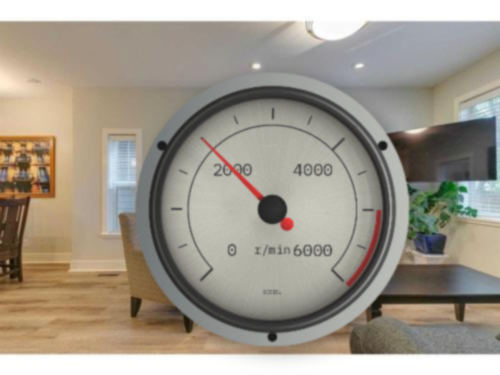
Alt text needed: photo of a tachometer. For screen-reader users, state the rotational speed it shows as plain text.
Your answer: 2000 rpm
